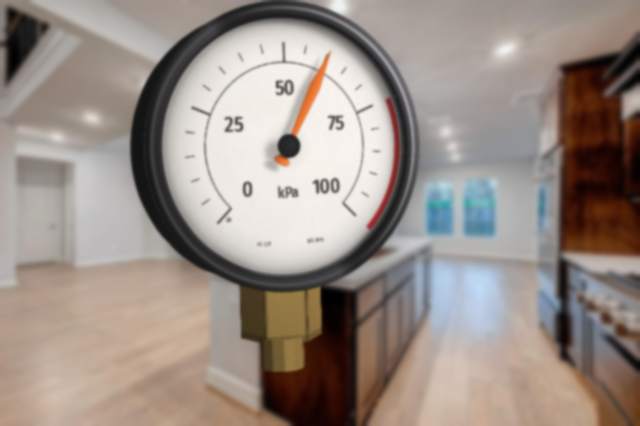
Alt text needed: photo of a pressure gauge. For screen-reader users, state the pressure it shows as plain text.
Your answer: 60 kPa
